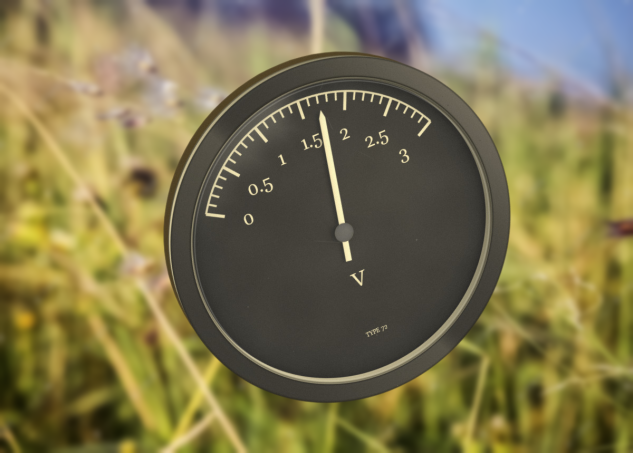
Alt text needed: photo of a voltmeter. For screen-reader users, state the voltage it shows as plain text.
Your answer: 1.7 V
